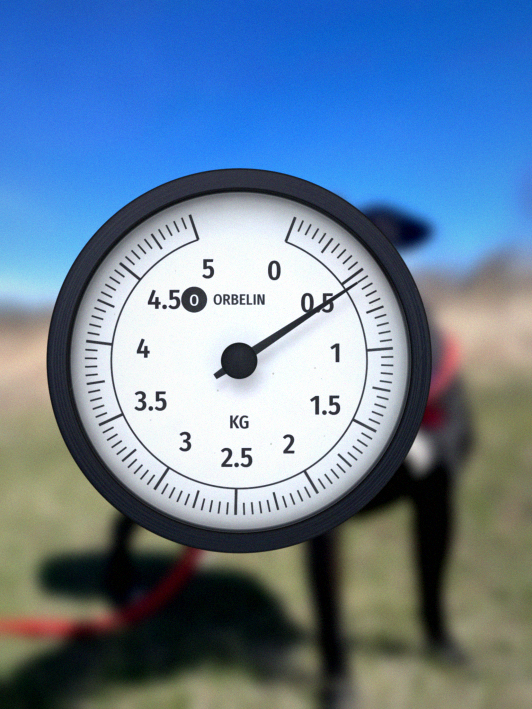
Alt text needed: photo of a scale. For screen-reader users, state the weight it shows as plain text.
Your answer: 0.55 kg
